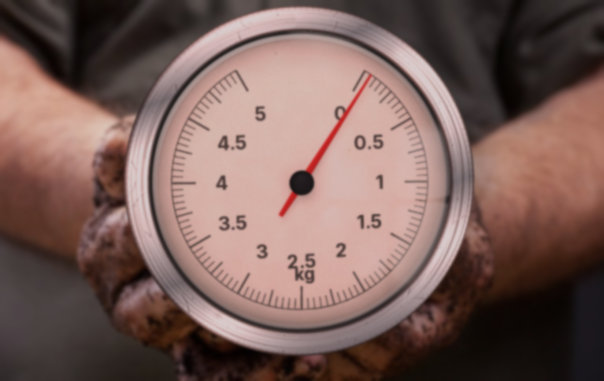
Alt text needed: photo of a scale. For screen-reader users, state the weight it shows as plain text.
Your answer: 0.05 kg
